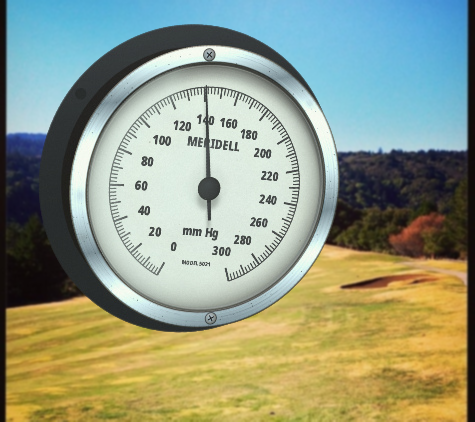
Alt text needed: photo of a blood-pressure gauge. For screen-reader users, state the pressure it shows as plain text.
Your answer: 140 mmHg
